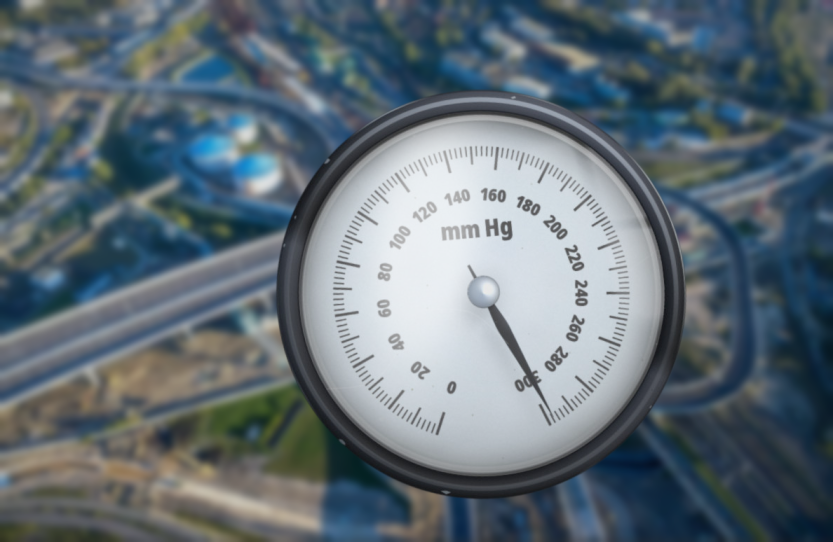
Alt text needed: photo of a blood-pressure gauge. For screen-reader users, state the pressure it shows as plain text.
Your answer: 298 mmHg
